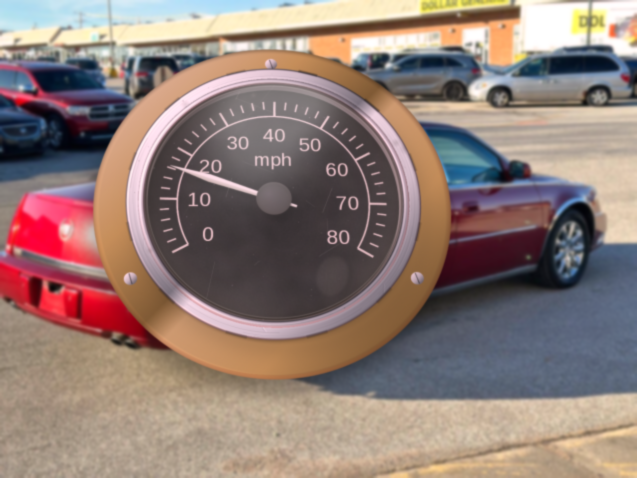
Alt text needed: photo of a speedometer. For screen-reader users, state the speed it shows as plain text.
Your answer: 16 mph
